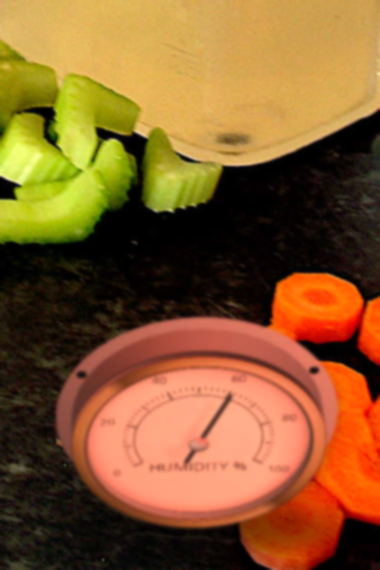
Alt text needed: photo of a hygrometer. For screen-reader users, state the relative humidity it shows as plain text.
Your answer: 60 %
